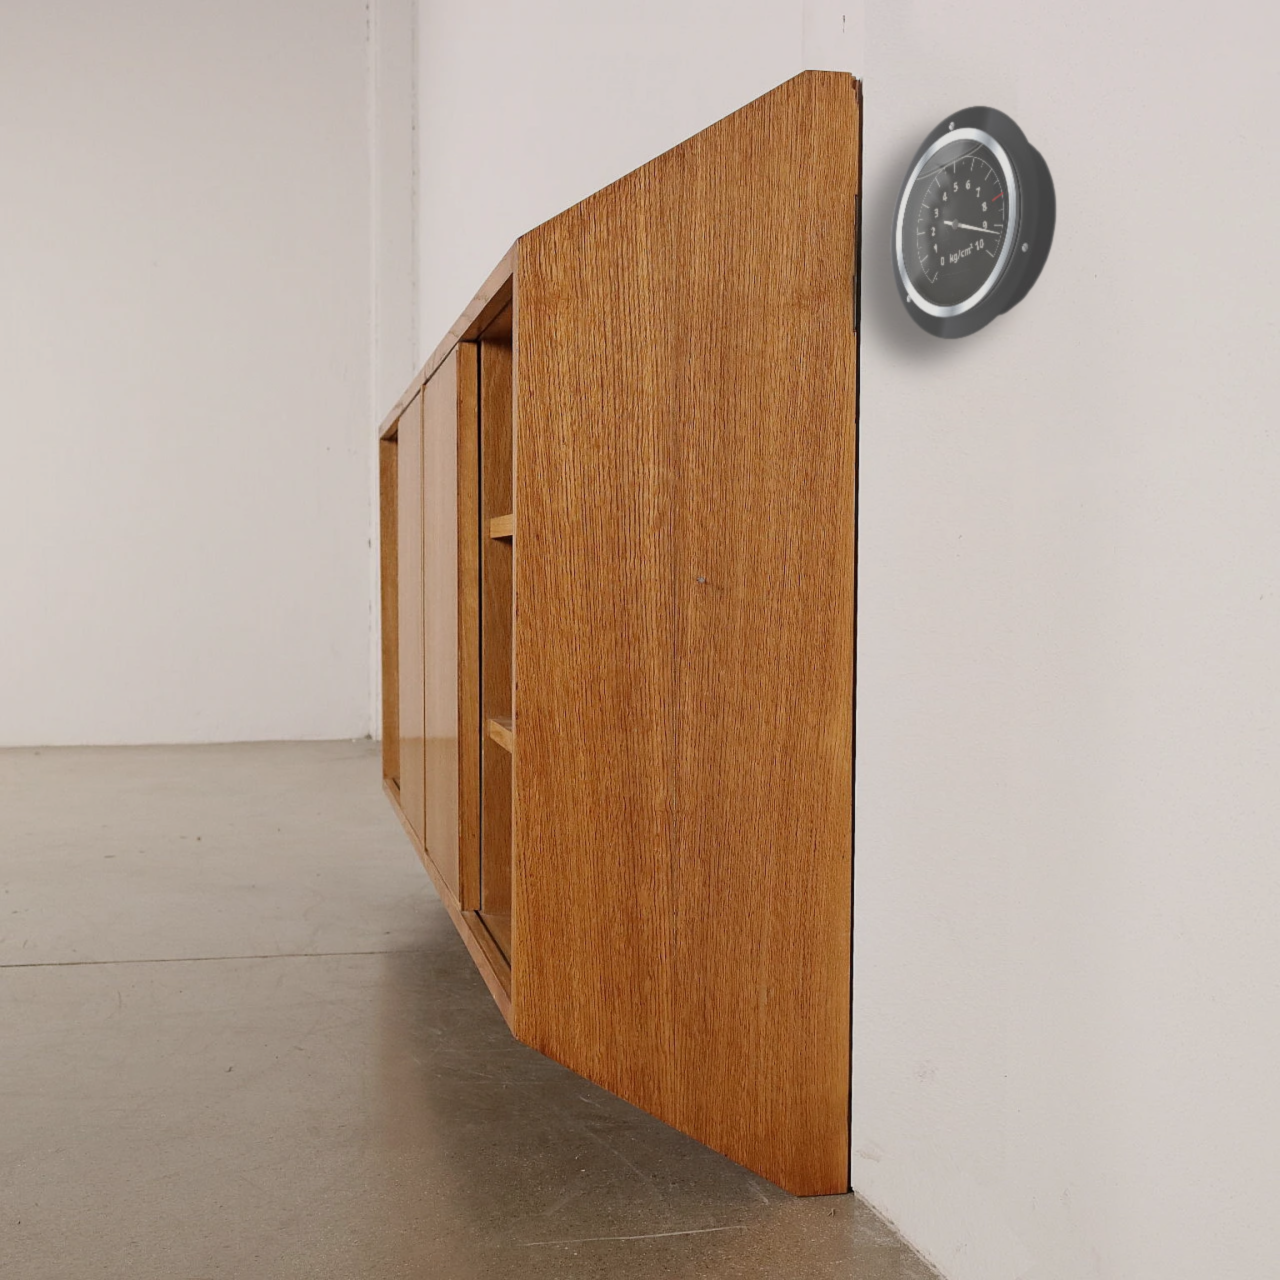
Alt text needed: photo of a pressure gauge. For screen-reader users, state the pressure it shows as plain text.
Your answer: 9.25 kg/cm²
